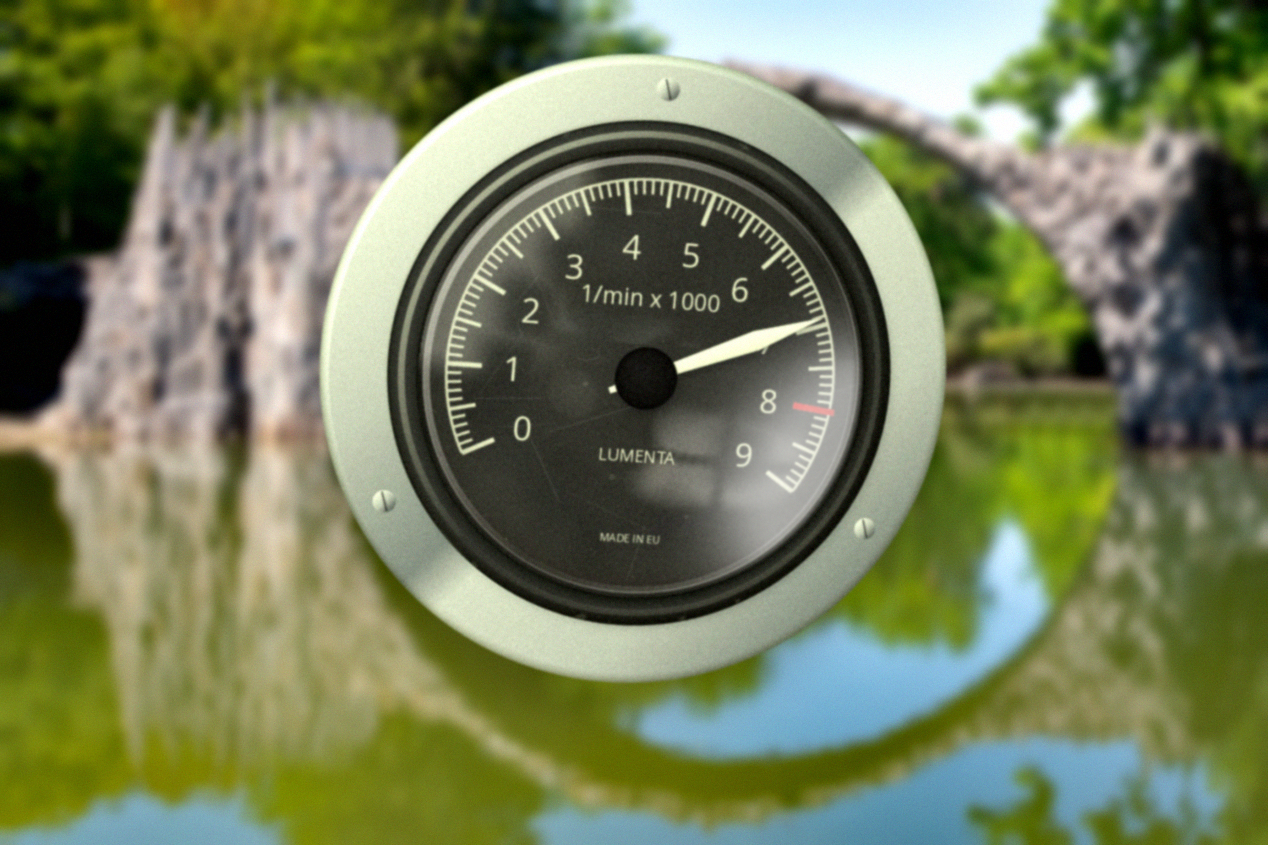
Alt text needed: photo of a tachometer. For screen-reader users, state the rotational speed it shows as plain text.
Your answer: 6900 rpm
